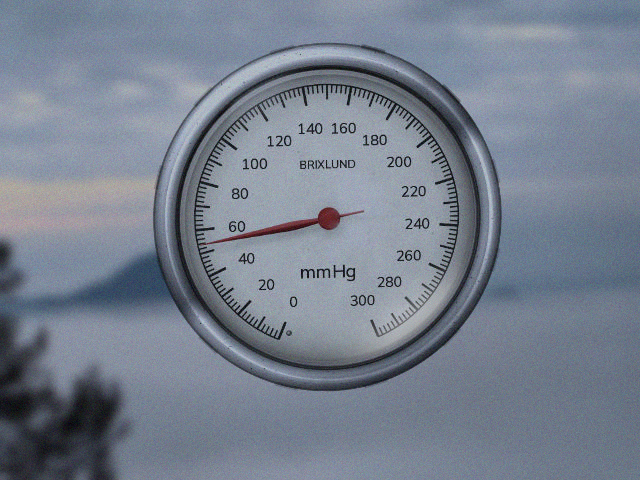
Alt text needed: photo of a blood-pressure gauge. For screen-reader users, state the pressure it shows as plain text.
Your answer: 54 mmHg
